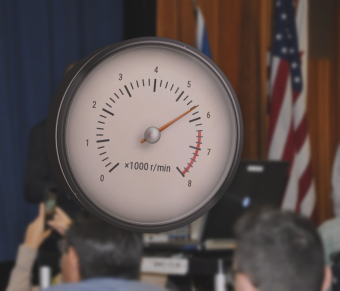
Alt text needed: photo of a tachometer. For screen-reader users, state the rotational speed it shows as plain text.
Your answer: 5600 rpm
